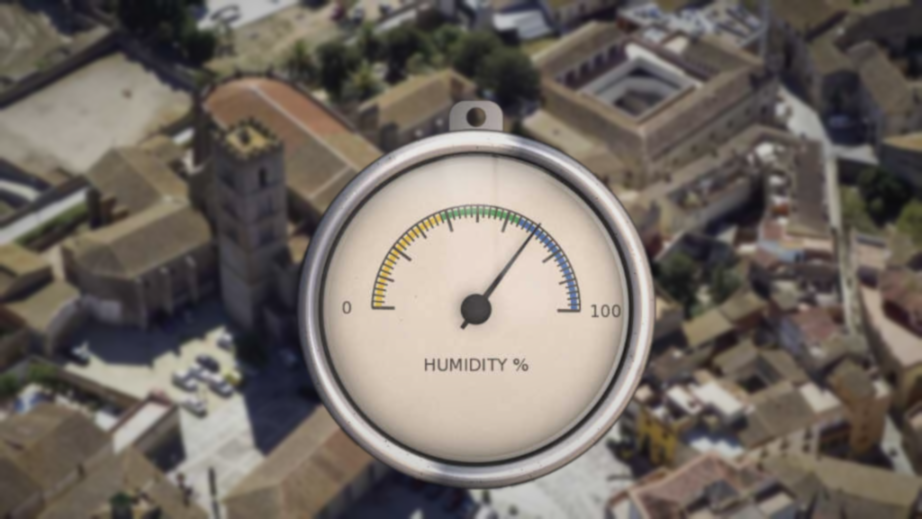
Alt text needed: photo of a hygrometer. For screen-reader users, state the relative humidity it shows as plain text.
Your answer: 70 %
